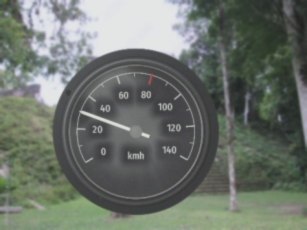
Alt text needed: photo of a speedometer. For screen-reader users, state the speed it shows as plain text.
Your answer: 30 km/h
